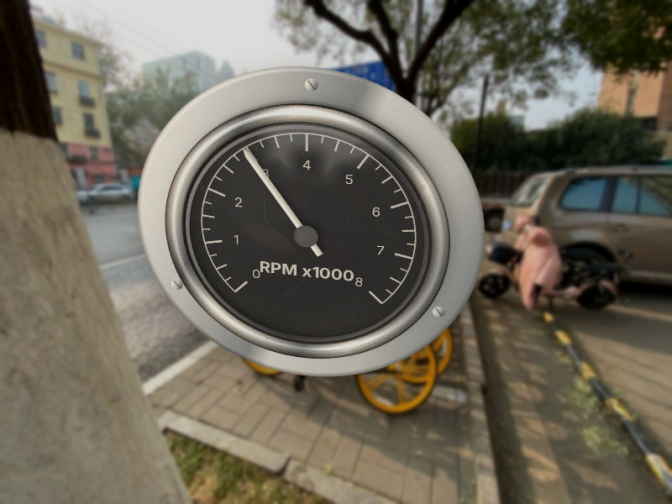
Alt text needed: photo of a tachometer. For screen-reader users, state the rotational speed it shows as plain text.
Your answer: 3000 rpm
